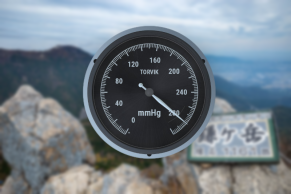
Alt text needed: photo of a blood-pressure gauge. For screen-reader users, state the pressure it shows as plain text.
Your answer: 280 mmHg
